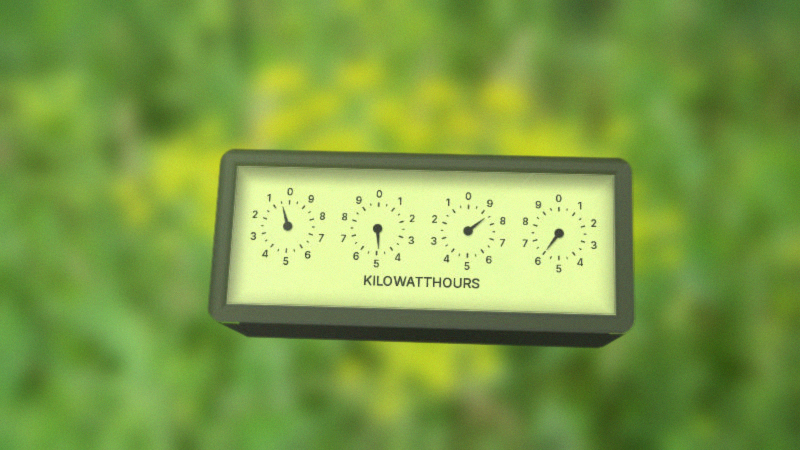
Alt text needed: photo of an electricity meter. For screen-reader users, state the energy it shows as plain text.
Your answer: 486 kWh
